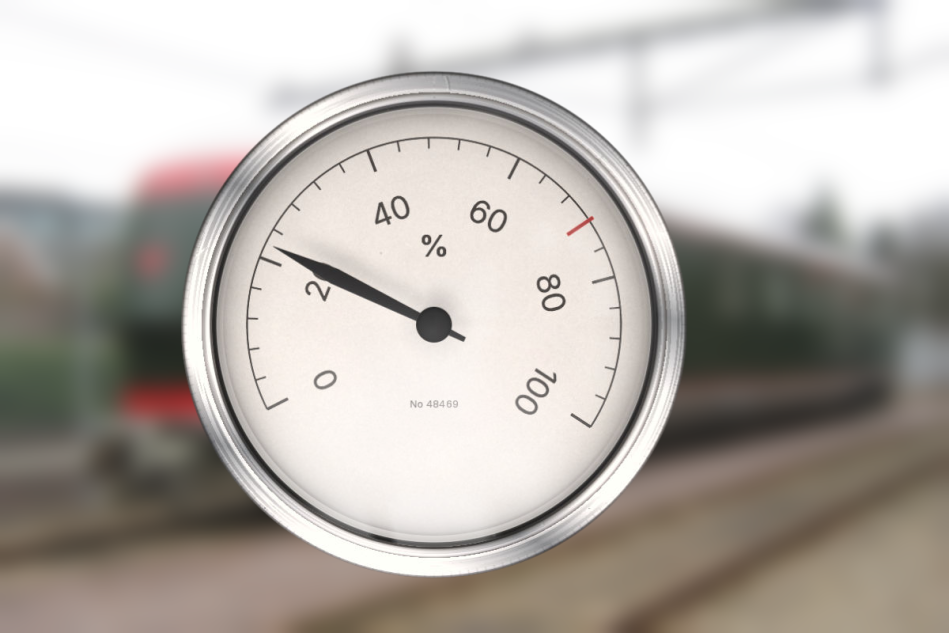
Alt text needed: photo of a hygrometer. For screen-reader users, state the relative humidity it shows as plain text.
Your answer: 22 %
